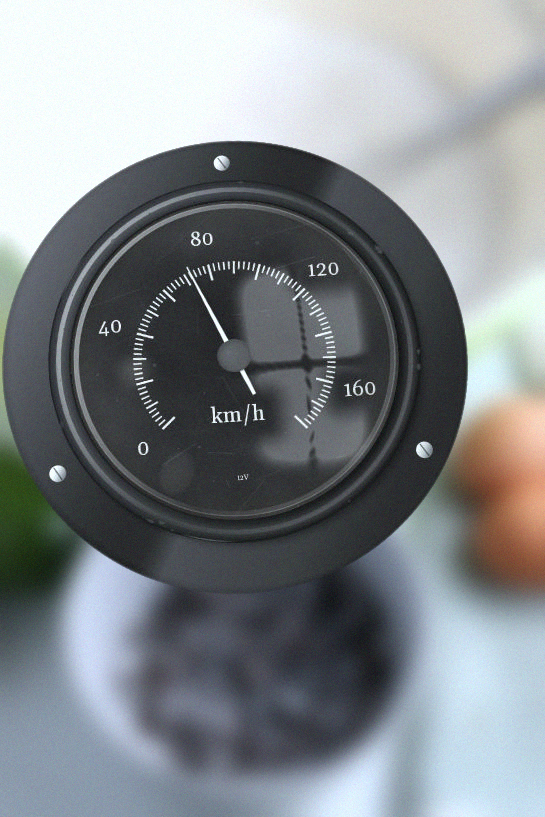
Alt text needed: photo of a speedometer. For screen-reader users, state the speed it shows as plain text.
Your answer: 72 km/h
